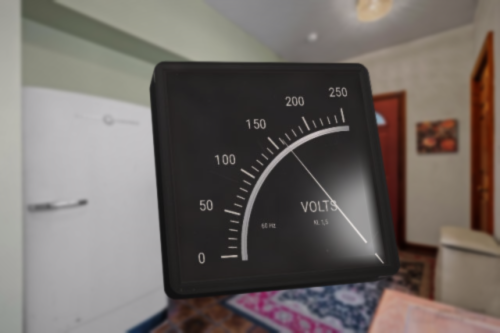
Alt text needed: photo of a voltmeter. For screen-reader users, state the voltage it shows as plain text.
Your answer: 160 V
